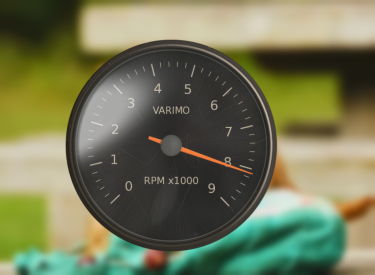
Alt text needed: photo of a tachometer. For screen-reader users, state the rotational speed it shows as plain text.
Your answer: 8100 rpm
